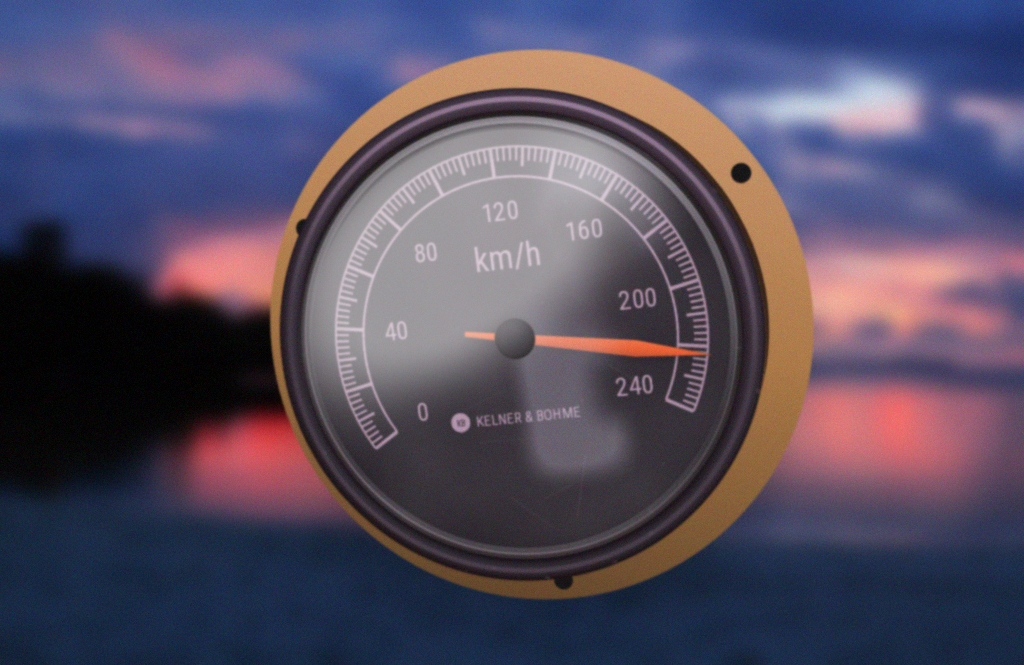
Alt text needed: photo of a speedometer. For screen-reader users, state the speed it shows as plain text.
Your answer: 222 km/h
